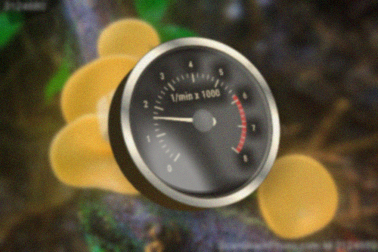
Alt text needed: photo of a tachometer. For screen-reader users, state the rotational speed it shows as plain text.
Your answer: 1600 rpm
